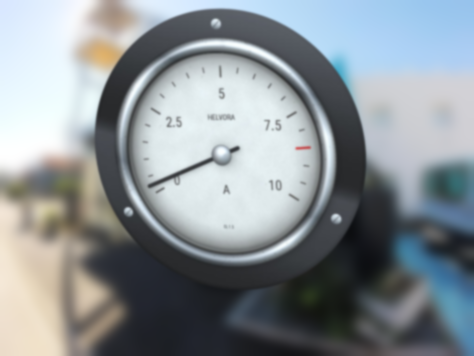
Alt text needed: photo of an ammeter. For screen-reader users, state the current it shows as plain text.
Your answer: 0.25 A
